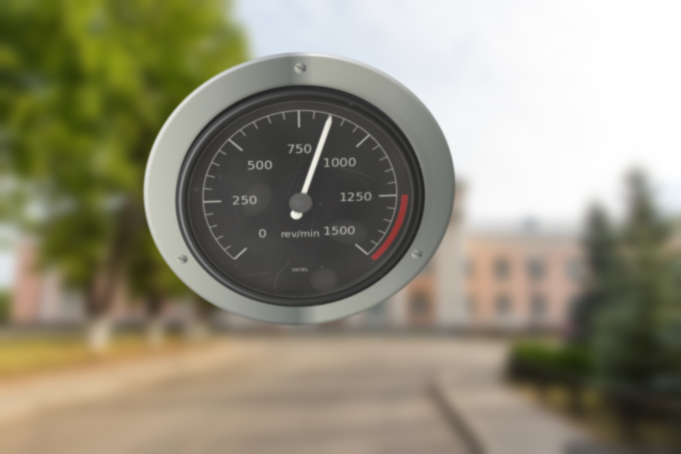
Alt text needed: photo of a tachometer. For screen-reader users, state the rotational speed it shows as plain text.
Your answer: 850 rpm
